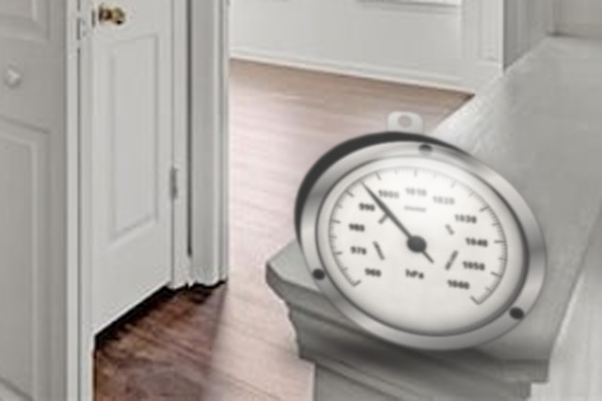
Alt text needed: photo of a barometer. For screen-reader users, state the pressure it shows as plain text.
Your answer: 995 hPa
